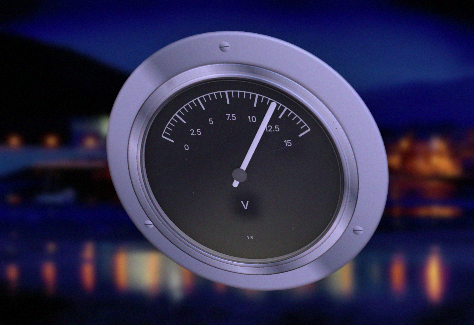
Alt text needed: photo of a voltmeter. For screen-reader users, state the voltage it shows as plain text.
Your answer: 11.5 V
